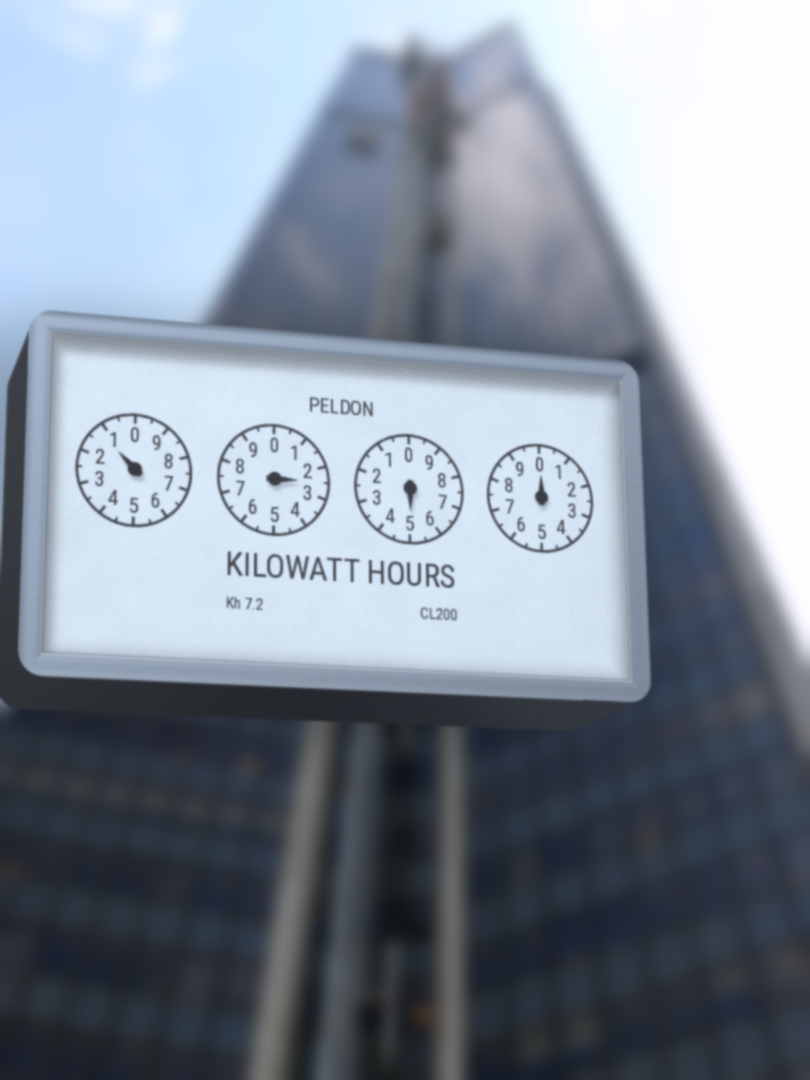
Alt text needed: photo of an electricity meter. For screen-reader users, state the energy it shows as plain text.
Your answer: 1250 kWh
